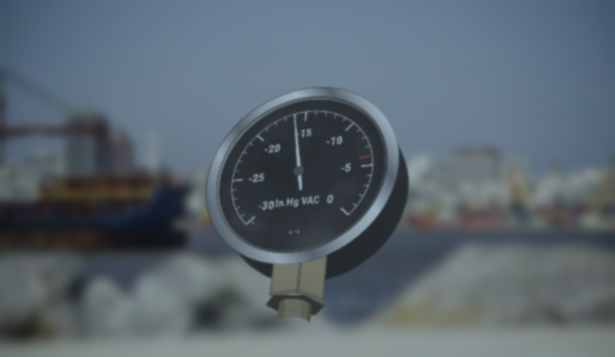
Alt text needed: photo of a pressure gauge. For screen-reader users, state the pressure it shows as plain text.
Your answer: -16 inHg
